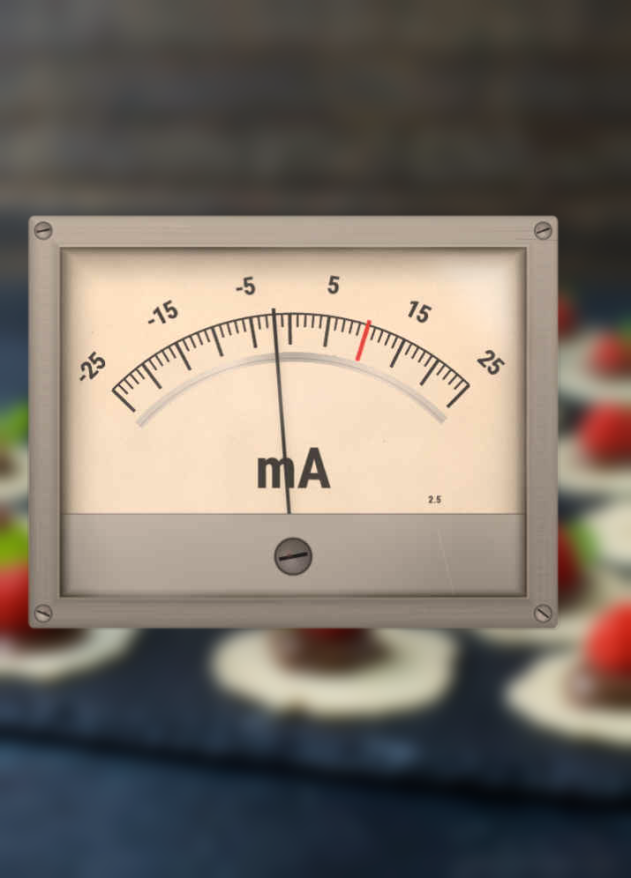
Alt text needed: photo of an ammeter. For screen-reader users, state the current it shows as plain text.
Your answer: -2 mA
